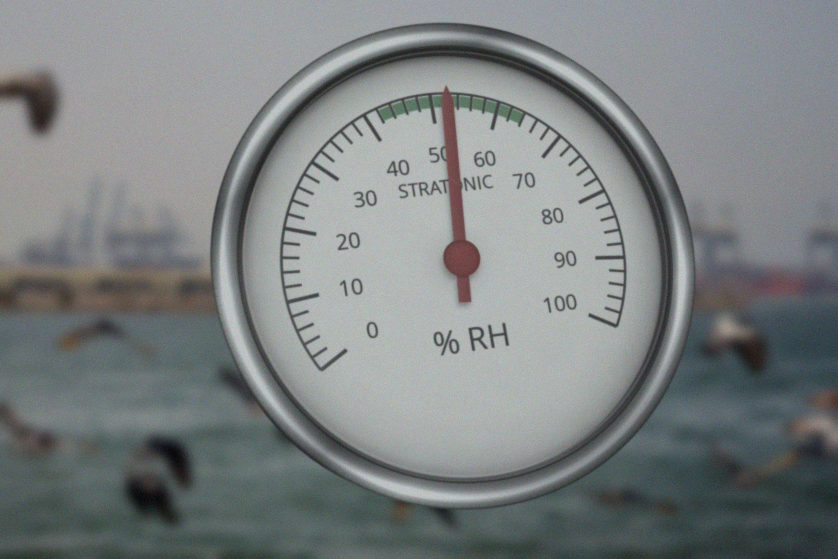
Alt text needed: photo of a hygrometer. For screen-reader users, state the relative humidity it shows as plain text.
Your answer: 52 %
